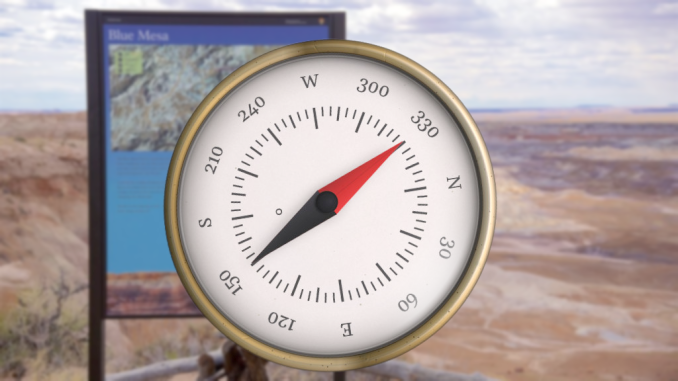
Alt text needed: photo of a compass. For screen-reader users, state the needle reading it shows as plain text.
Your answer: 330 °
